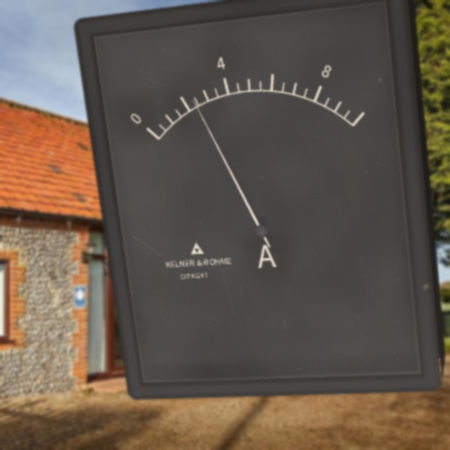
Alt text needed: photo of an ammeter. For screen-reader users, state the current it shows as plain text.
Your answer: 2.5 A
